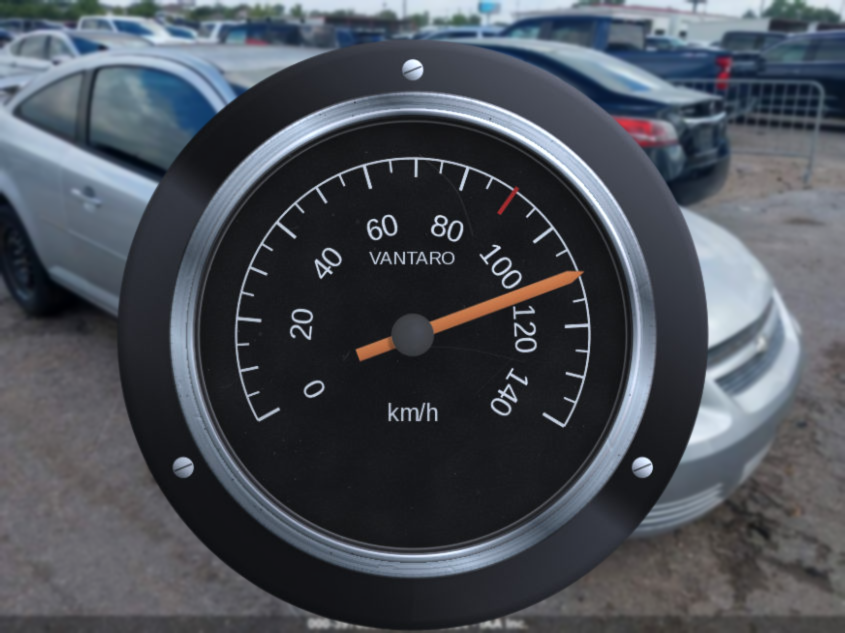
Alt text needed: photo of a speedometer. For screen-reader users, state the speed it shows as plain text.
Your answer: 110 km/h
